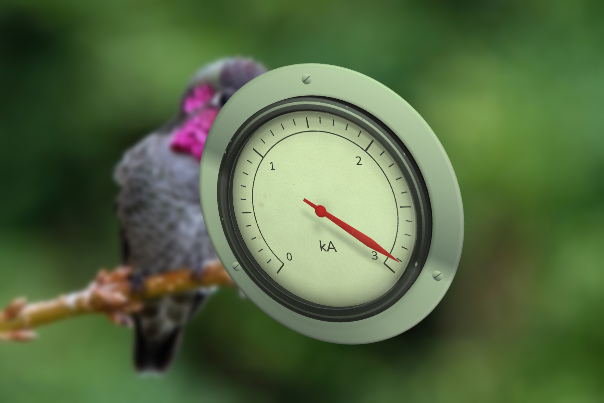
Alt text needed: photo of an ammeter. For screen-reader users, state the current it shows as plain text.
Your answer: 2.9 kA
